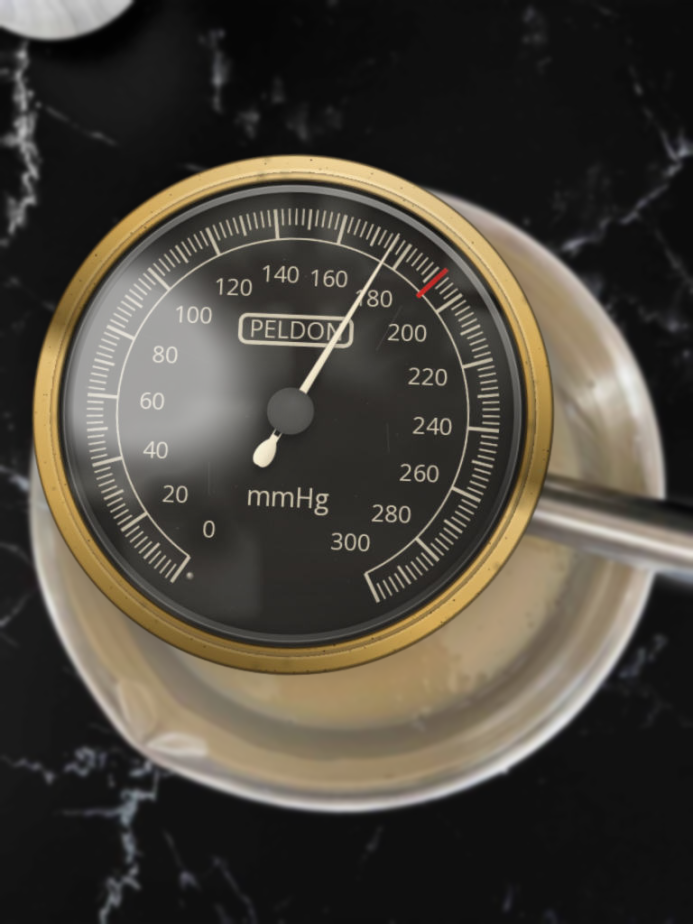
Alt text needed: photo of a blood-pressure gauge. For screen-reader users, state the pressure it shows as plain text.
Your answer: 176 mmHg
